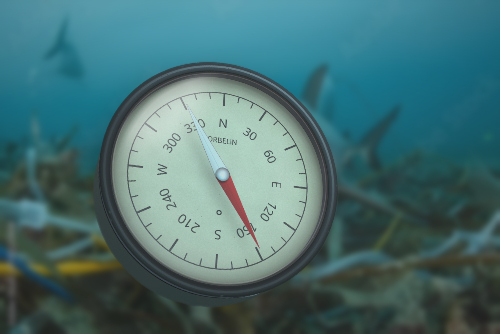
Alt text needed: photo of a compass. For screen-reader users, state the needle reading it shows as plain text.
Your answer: 150 °
